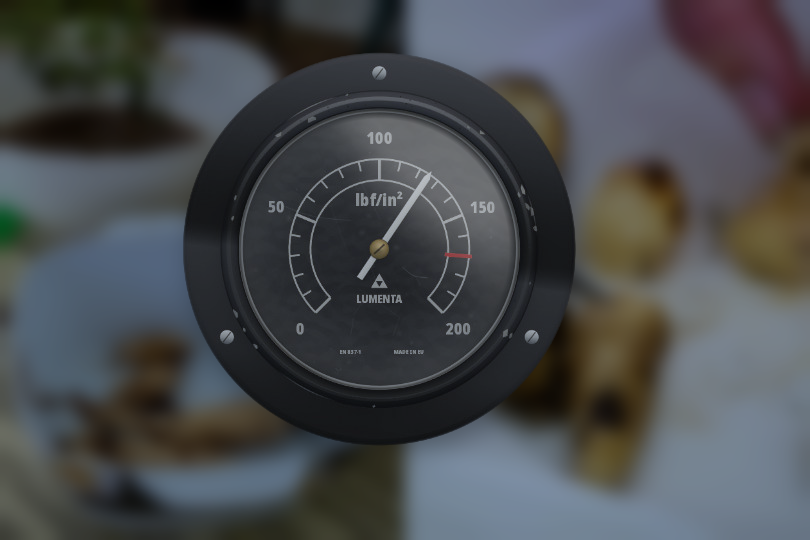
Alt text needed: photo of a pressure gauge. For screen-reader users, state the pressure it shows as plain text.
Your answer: 125 psi
